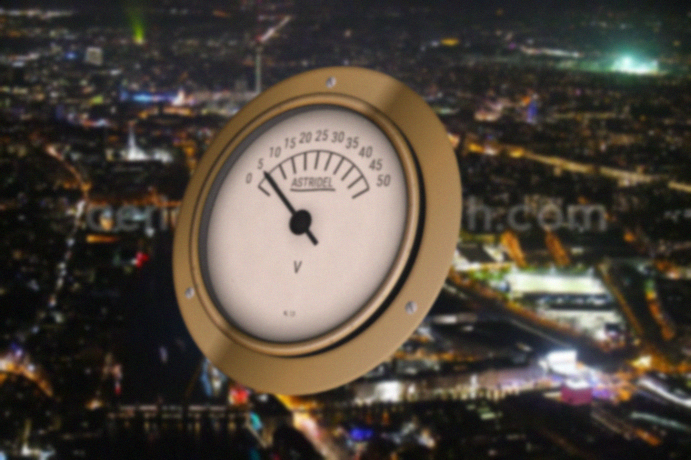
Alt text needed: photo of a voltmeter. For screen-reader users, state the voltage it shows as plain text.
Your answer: 5 V
